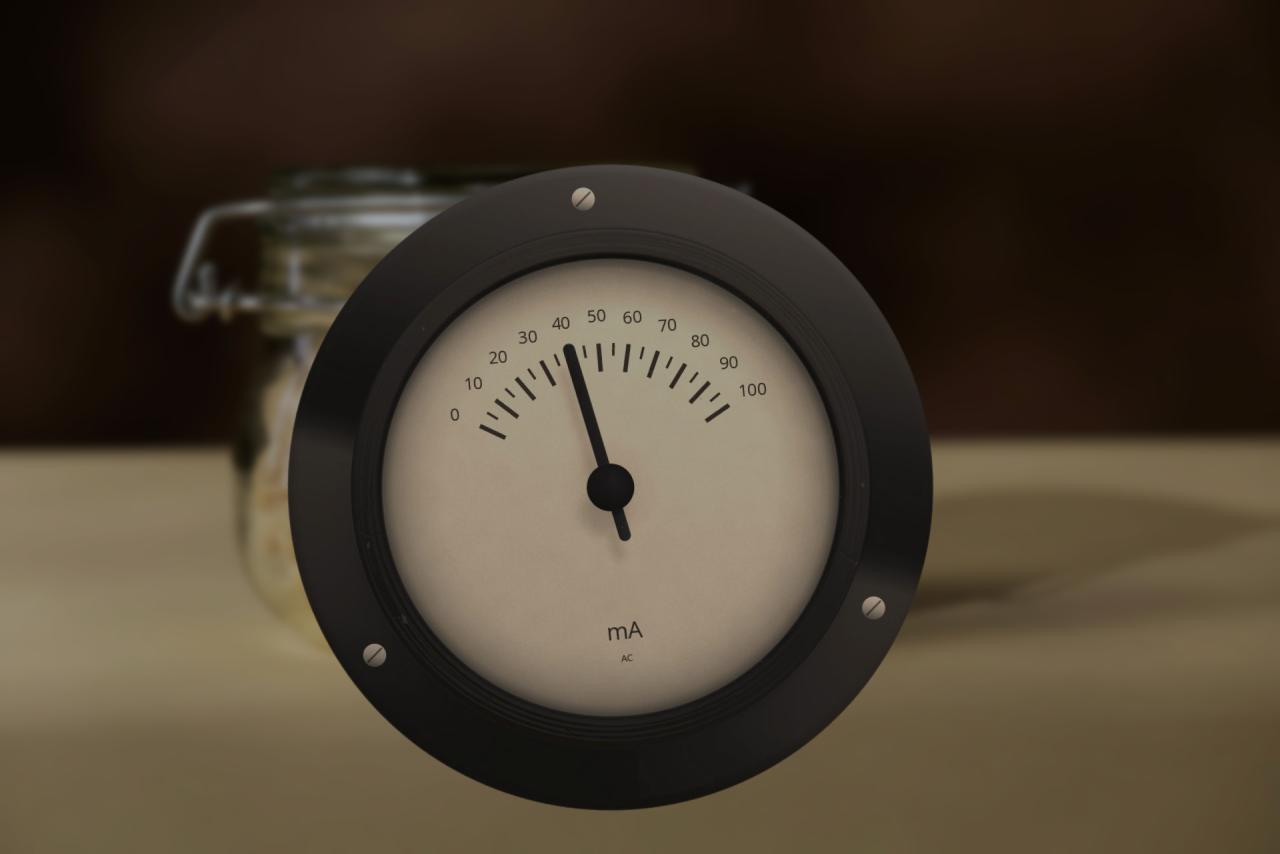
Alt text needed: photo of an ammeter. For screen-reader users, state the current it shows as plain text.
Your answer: 40 mA
